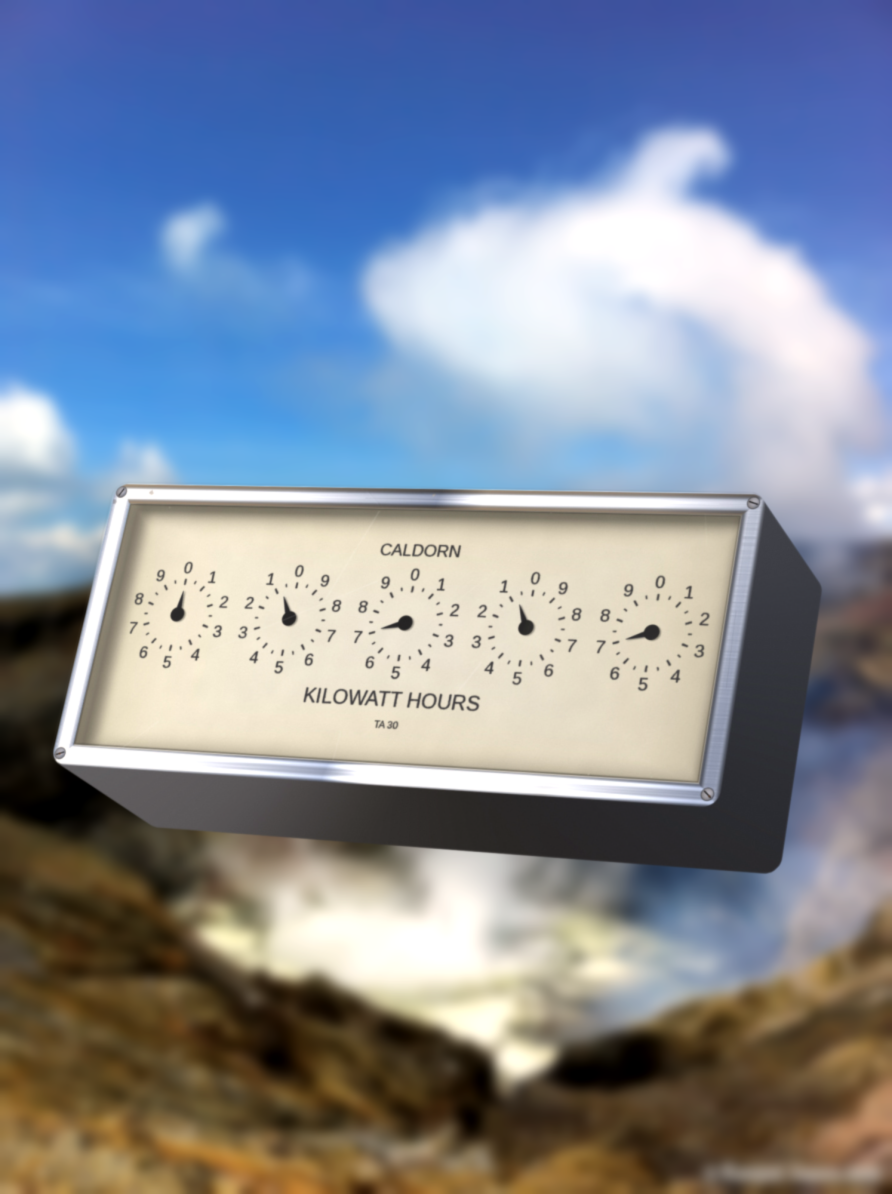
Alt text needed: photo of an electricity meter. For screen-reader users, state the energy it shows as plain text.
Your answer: 707 kWh
